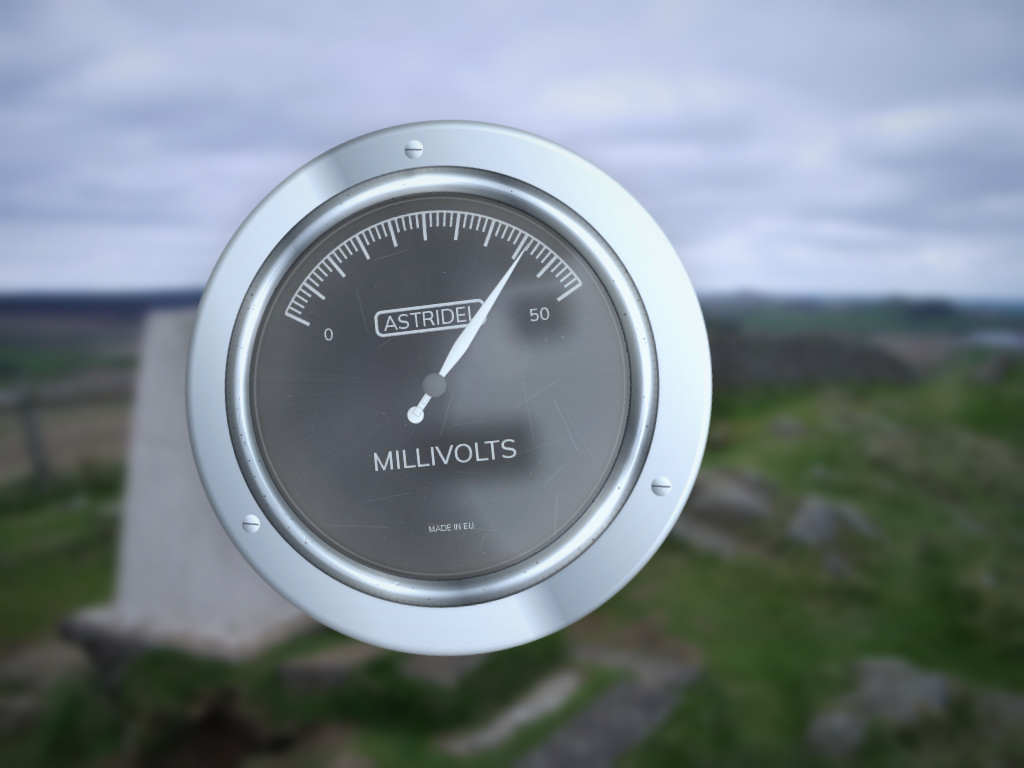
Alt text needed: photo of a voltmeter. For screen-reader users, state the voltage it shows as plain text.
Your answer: 41 mV
